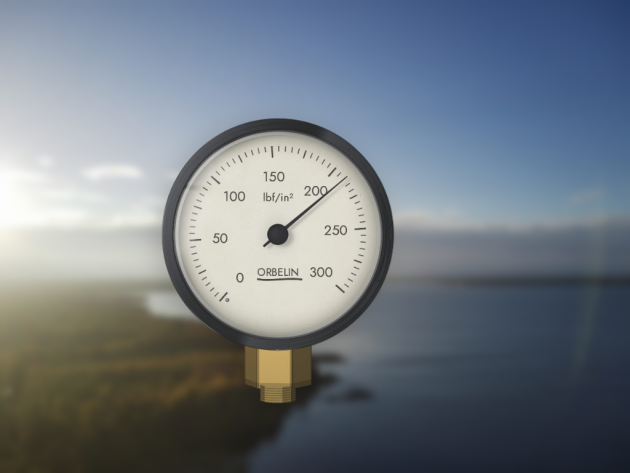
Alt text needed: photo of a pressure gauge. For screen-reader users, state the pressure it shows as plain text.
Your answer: 210 psi
